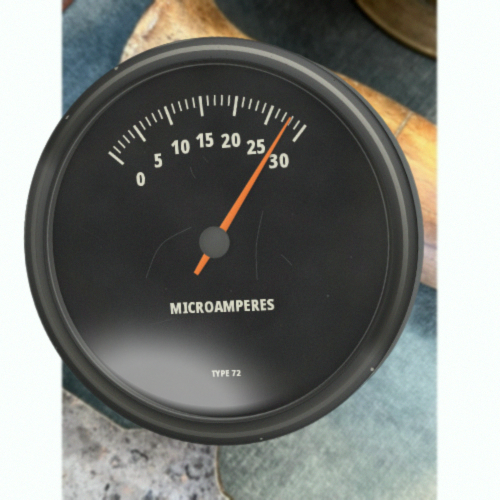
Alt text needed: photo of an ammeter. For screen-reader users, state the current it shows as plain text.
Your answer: 28 µA
